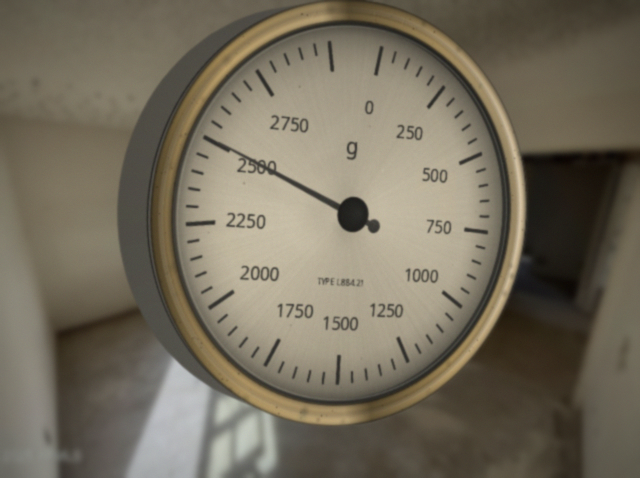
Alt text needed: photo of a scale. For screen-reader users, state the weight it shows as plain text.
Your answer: 2500 g
